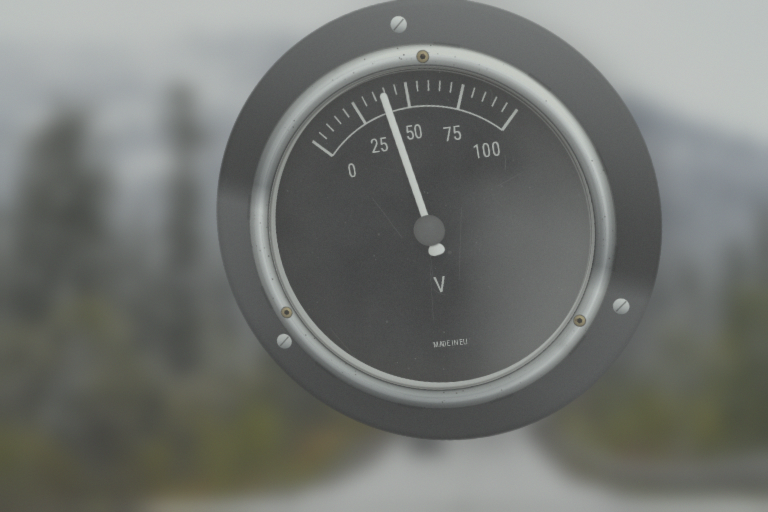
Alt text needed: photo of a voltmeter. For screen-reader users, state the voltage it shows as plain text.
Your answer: 40 V
